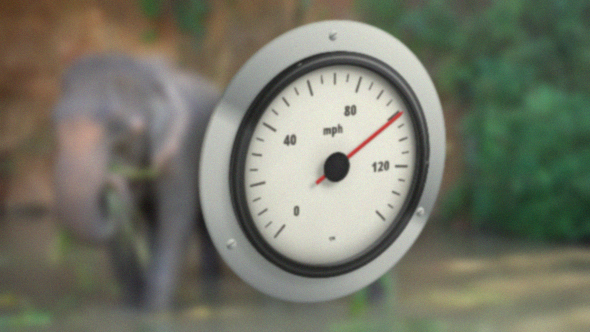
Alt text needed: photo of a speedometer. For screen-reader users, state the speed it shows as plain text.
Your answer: 100 mph
